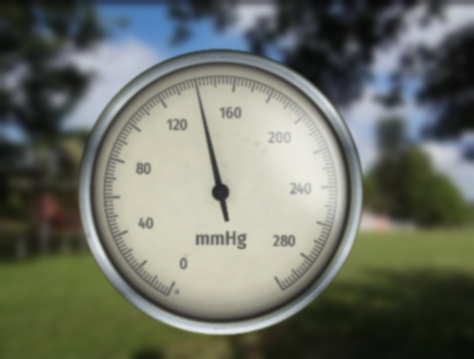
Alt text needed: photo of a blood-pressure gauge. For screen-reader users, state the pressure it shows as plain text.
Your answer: 140 mmHg
